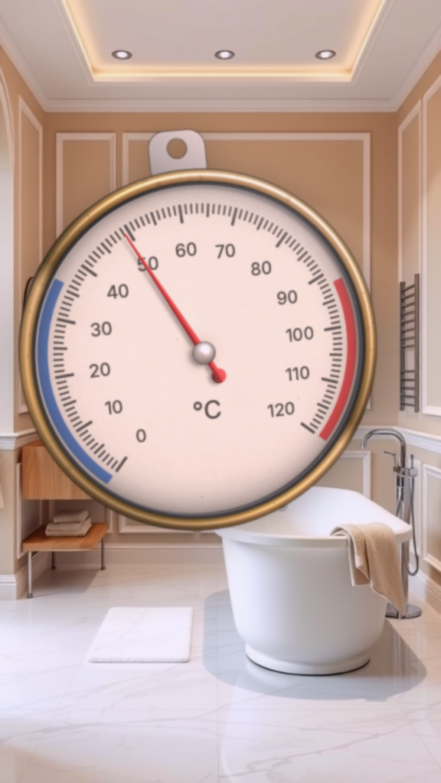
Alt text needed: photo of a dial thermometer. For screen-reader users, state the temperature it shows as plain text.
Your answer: 49 °C
